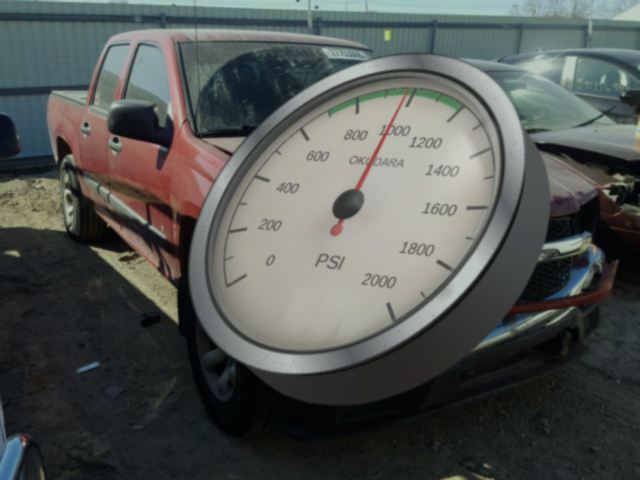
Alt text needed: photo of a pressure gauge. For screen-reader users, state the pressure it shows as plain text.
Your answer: 1000 psi
